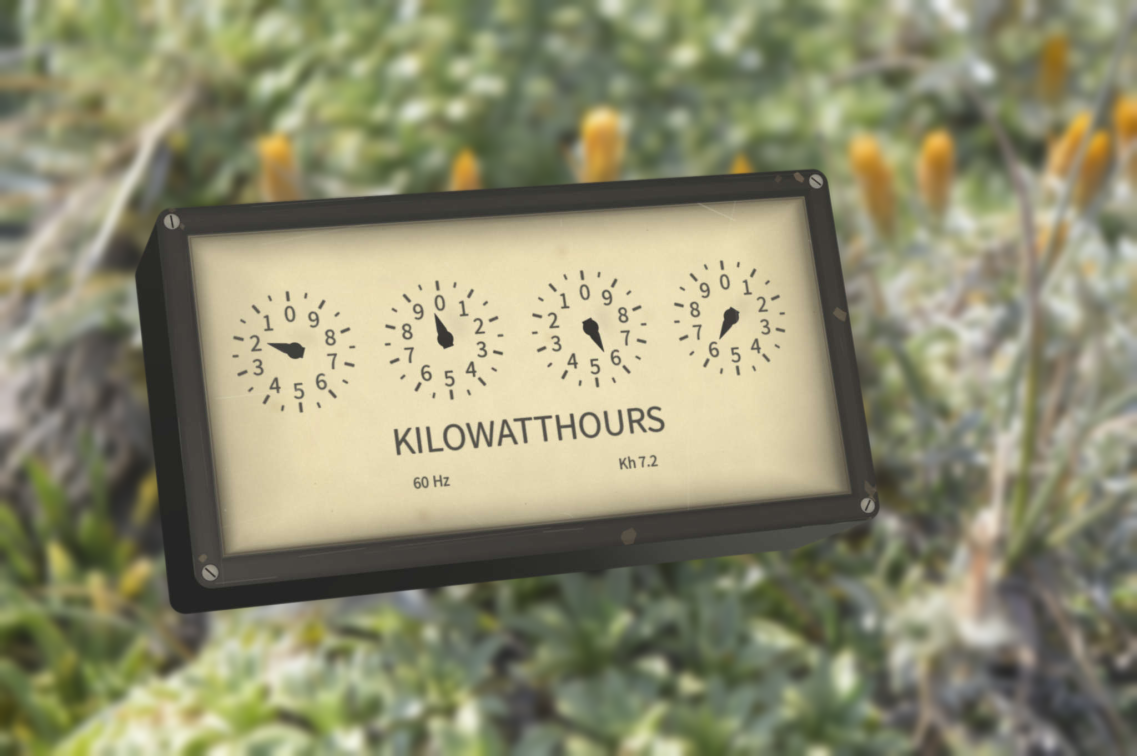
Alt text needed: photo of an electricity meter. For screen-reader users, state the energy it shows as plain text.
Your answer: 1956 kWh
